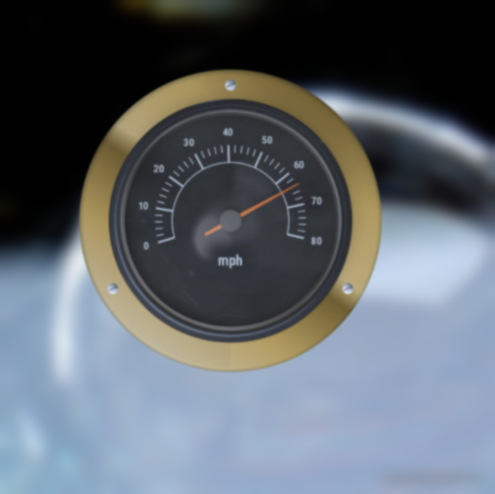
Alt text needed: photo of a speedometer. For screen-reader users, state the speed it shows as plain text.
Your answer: 64 mph
